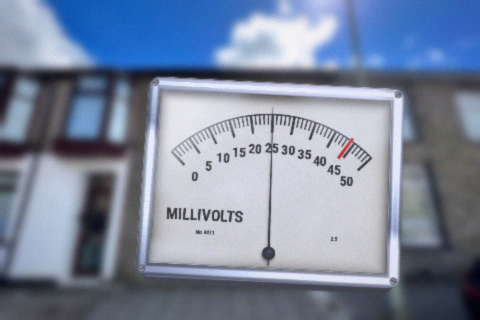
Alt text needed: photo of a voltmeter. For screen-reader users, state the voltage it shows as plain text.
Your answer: 25 mV
